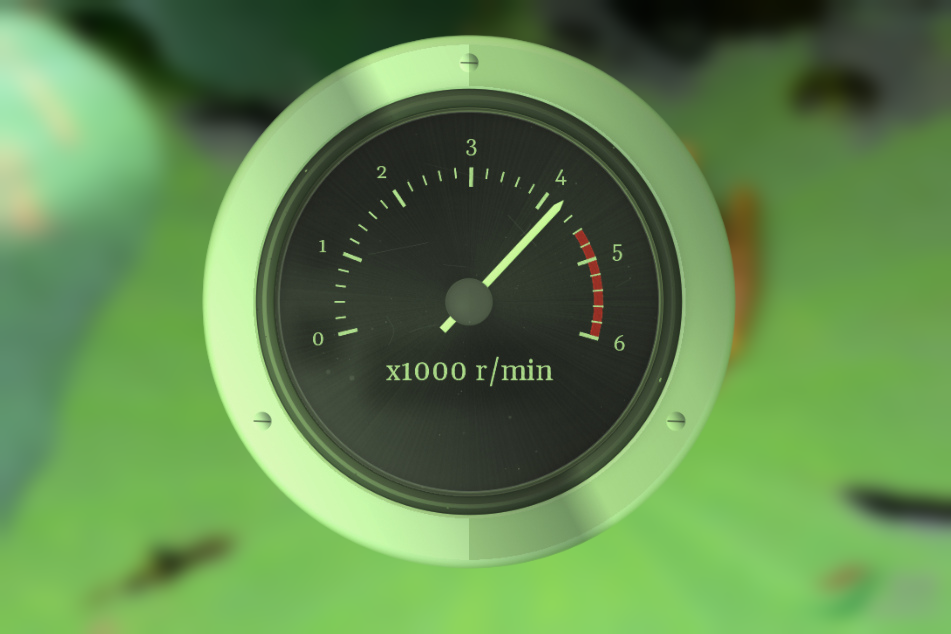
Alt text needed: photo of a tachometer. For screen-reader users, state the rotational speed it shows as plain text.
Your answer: 4200 rpm
